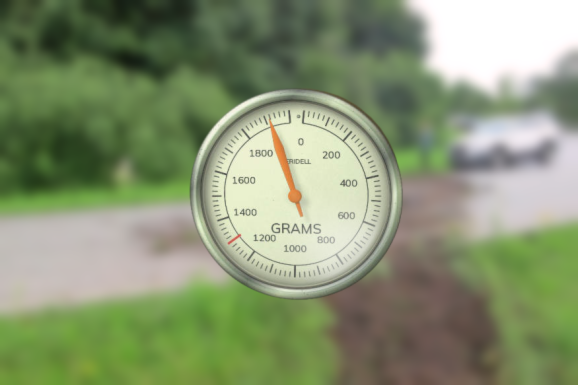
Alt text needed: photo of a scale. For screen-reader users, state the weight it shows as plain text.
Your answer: 1920 g
